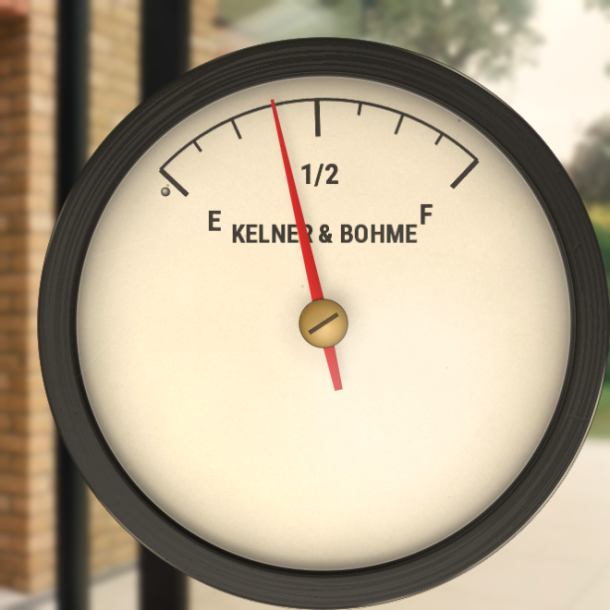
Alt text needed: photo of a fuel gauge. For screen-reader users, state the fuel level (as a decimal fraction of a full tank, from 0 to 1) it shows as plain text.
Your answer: 0.375
